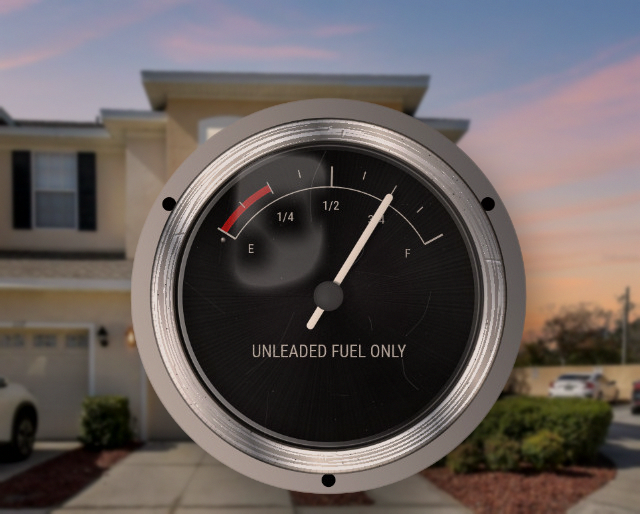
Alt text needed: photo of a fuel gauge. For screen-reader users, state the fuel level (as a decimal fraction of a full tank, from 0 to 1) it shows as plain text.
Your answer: 0.75
